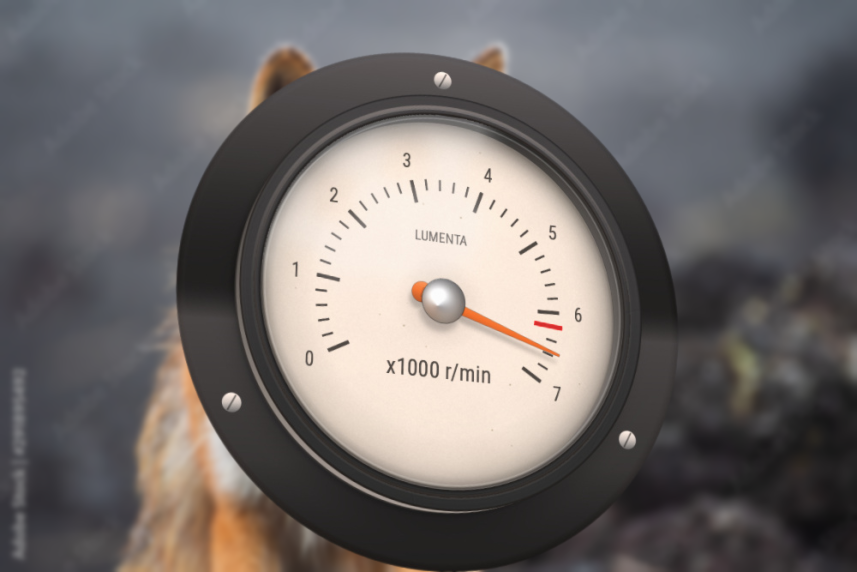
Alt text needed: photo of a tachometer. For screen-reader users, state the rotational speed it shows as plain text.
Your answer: 6600 rpm
